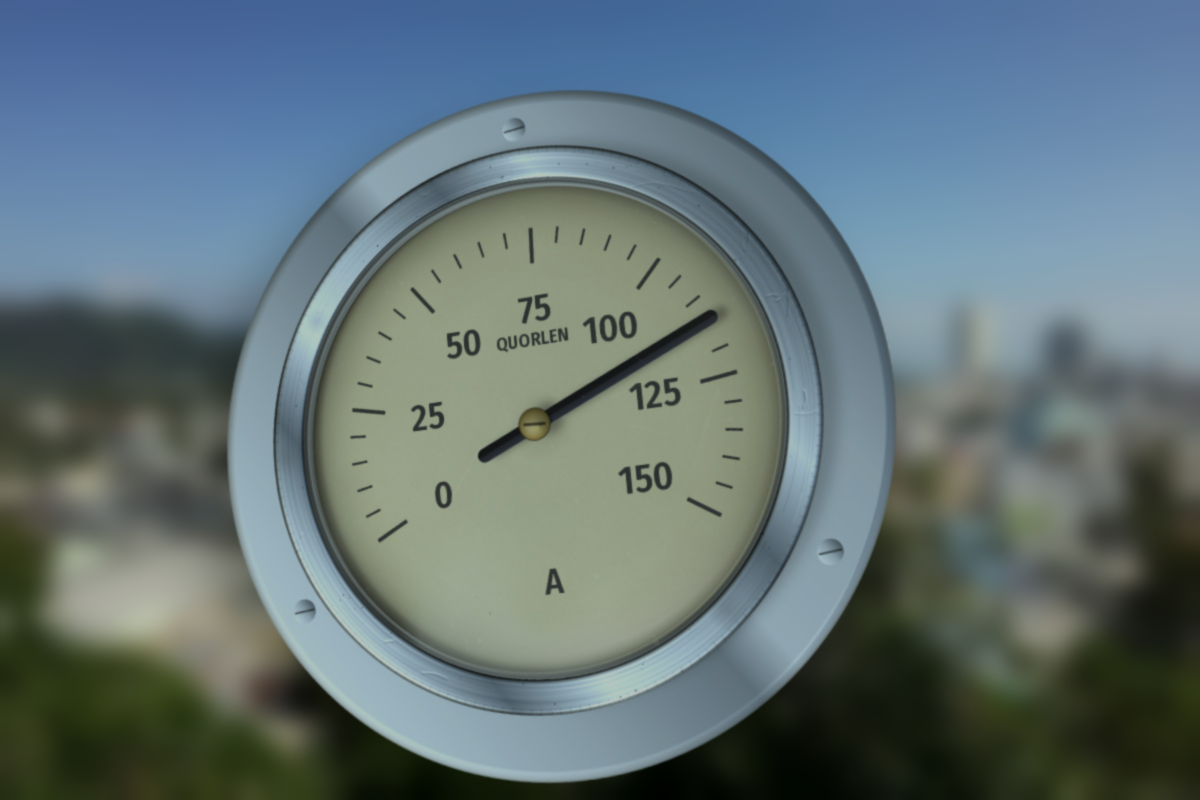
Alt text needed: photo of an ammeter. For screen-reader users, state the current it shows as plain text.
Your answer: 115 A
